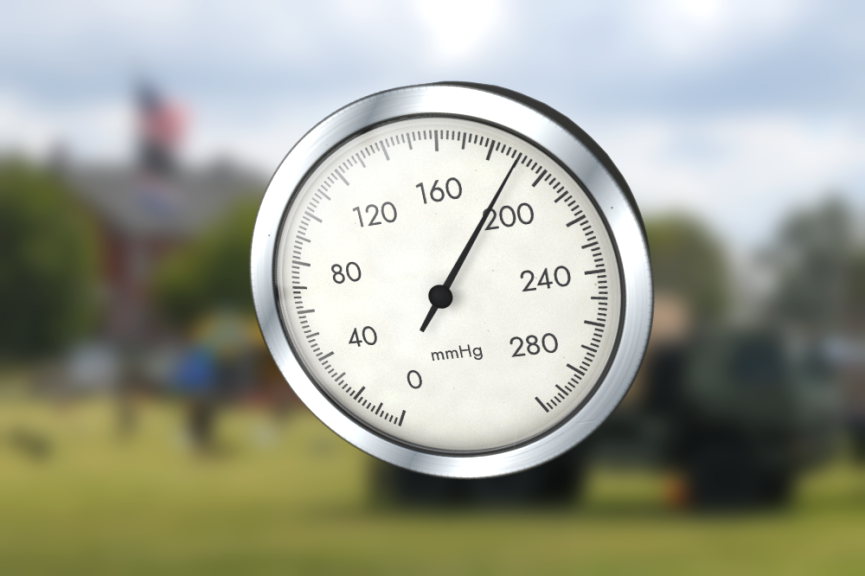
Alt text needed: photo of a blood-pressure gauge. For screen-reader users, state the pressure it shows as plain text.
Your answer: 190 mmHg
